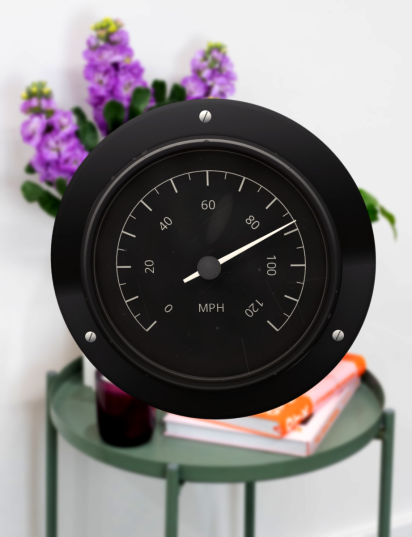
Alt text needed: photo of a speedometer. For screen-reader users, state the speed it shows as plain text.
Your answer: 87.5 mph
